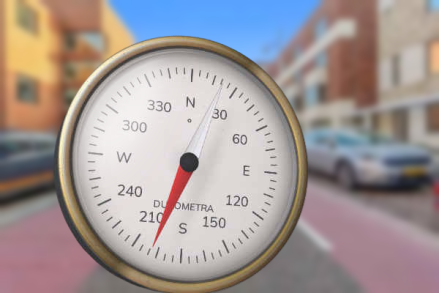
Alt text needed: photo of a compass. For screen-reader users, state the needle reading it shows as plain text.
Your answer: 200 °
